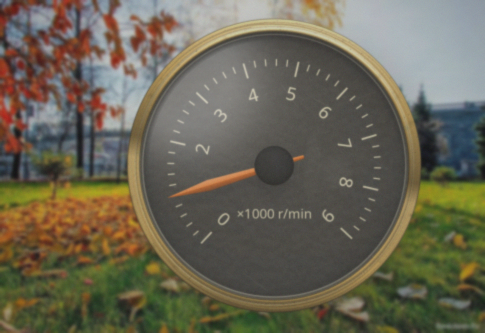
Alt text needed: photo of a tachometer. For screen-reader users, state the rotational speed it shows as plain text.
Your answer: 1000 rpm
